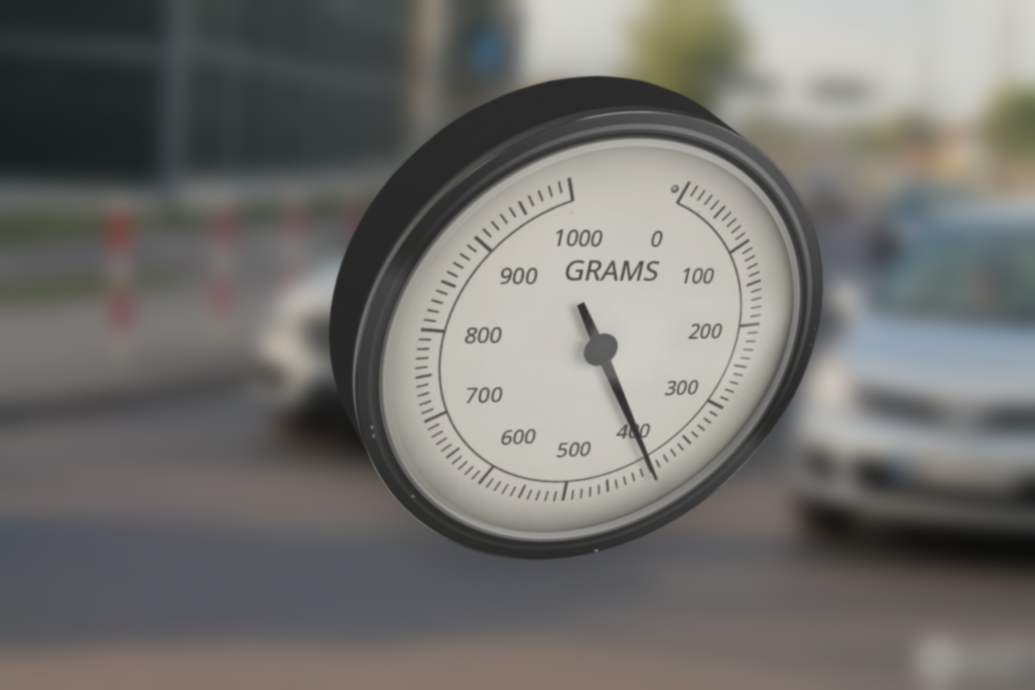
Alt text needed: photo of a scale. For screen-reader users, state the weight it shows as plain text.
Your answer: 400 g
